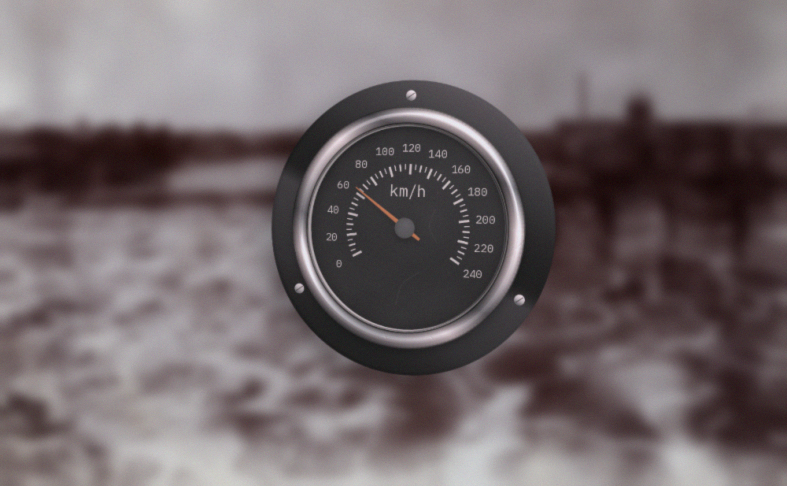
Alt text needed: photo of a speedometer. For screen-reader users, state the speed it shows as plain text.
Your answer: 65 km/h
